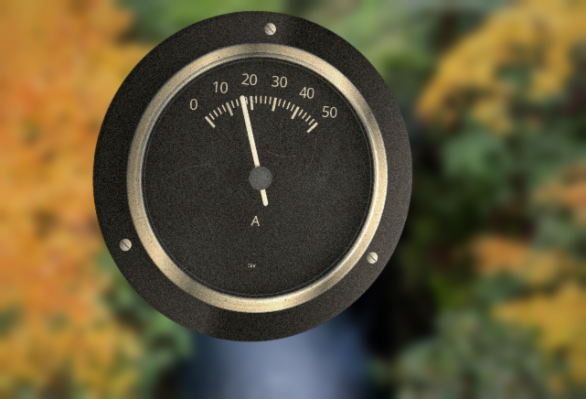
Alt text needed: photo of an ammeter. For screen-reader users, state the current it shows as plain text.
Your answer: 16 A
